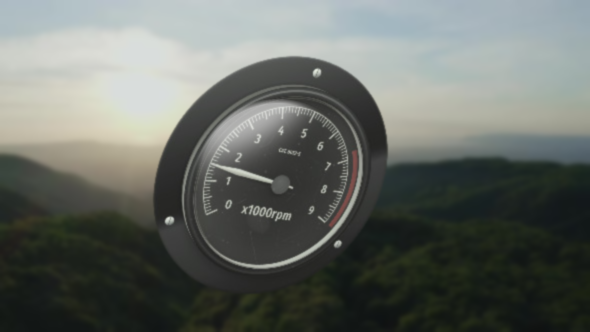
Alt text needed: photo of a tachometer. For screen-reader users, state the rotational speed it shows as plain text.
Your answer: 1500 rpm
